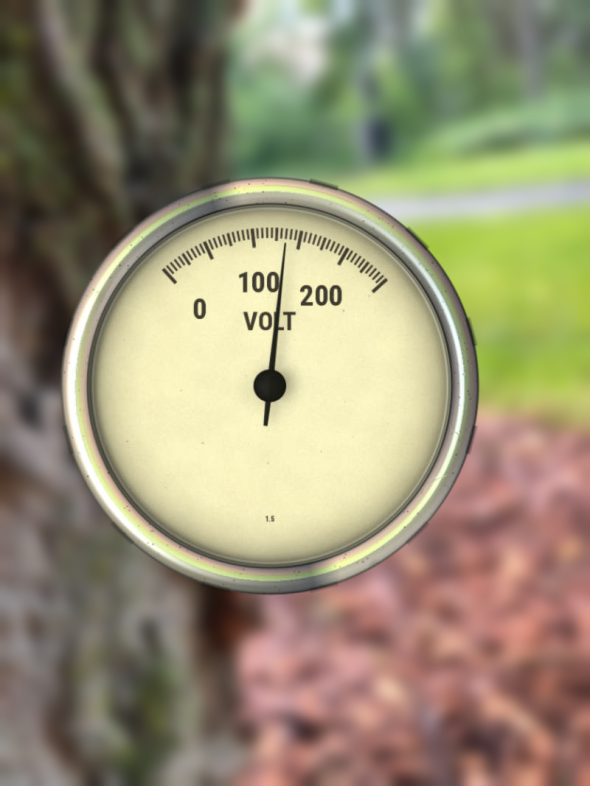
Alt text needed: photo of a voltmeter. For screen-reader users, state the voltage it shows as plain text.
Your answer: 135 V
